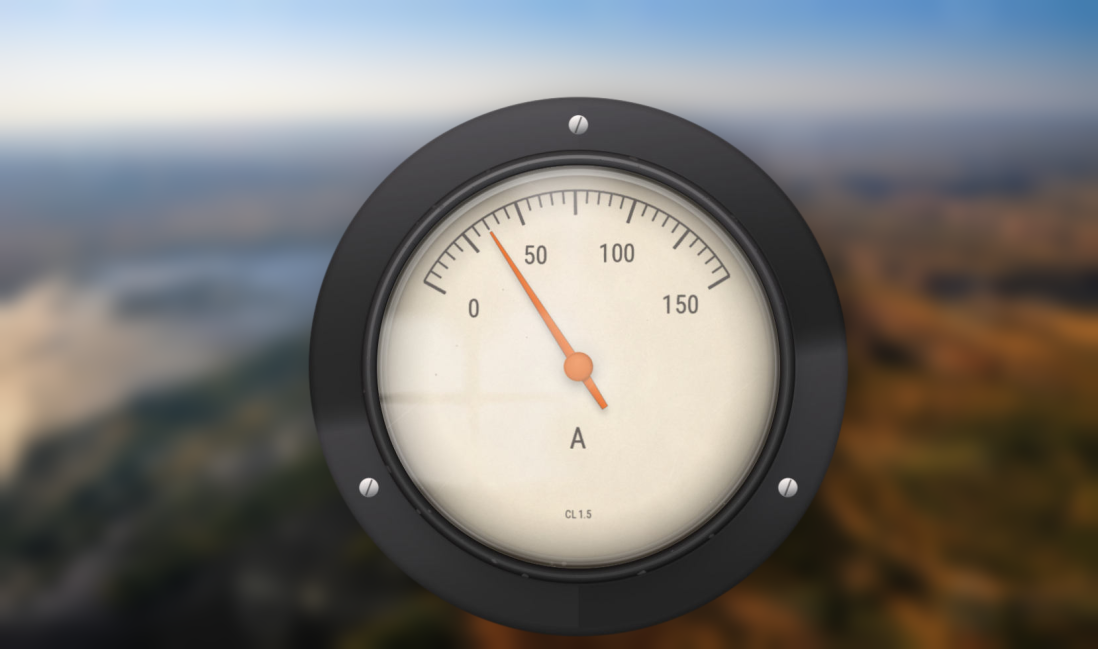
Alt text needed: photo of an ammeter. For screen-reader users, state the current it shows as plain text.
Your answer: 35 A
